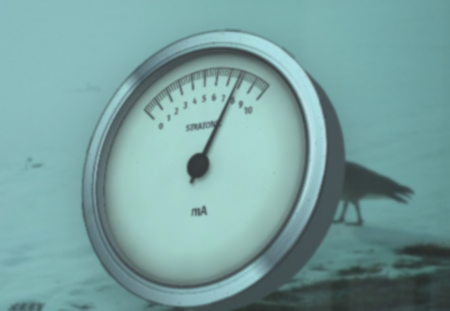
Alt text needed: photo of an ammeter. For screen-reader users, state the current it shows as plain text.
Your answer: 8 mA
